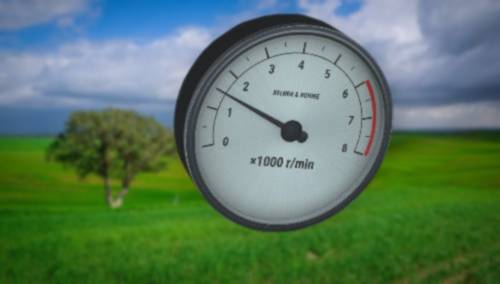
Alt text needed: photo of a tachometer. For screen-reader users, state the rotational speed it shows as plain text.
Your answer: 1500 rpm
